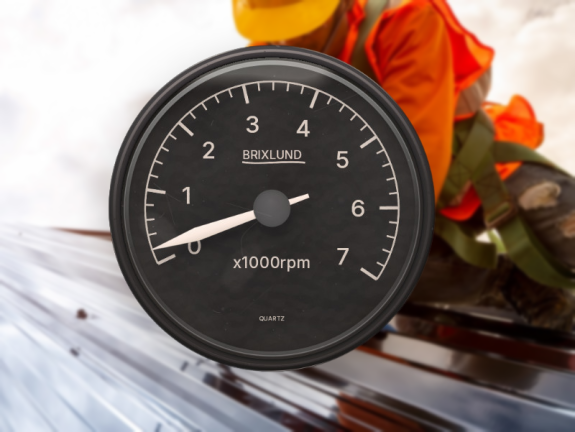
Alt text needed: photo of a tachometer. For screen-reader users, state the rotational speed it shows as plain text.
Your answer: 200 rpm
